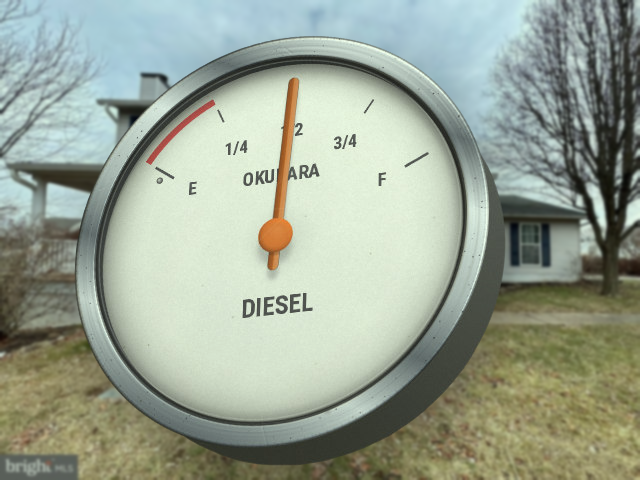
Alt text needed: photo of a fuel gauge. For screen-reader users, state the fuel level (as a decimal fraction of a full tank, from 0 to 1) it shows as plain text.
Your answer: 0.5
